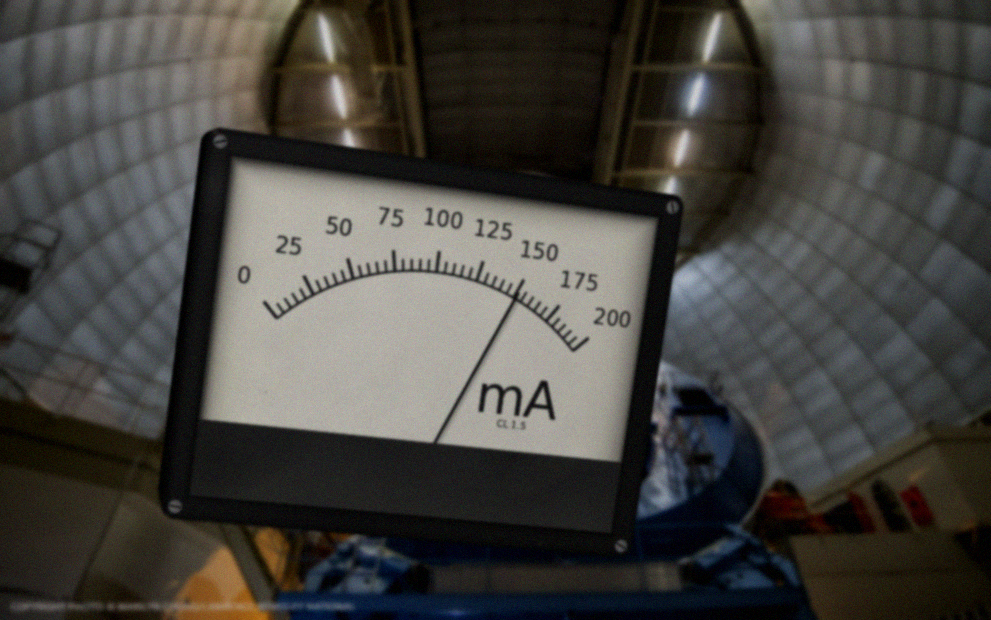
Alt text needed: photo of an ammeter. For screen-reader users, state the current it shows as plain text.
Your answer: 150 mA
